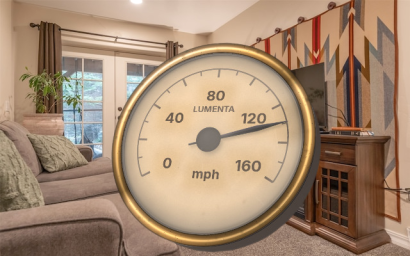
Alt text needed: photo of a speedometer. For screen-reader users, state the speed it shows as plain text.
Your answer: 130 mph
